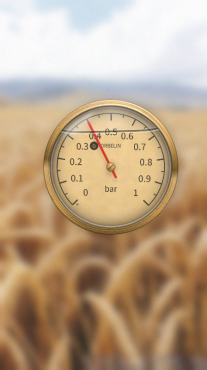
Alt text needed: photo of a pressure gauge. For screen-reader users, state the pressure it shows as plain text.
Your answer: 0.4 bar
